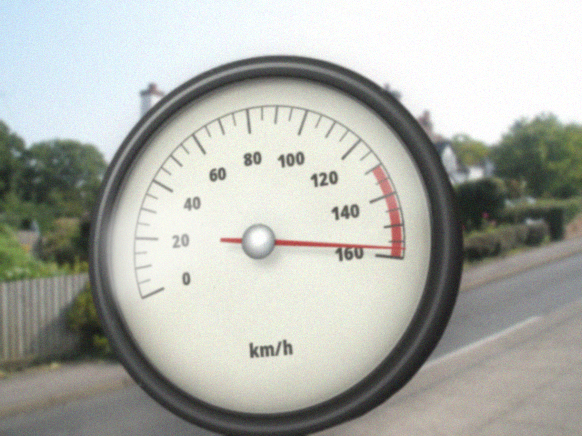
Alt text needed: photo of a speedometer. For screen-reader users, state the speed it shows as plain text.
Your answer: 157.5 km/h
